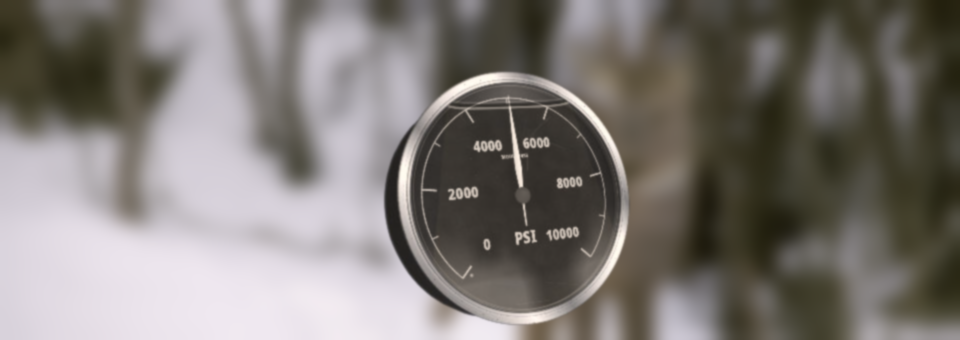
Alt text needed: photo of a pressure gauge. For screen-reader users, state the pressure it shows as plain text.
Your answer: 5000 psi
